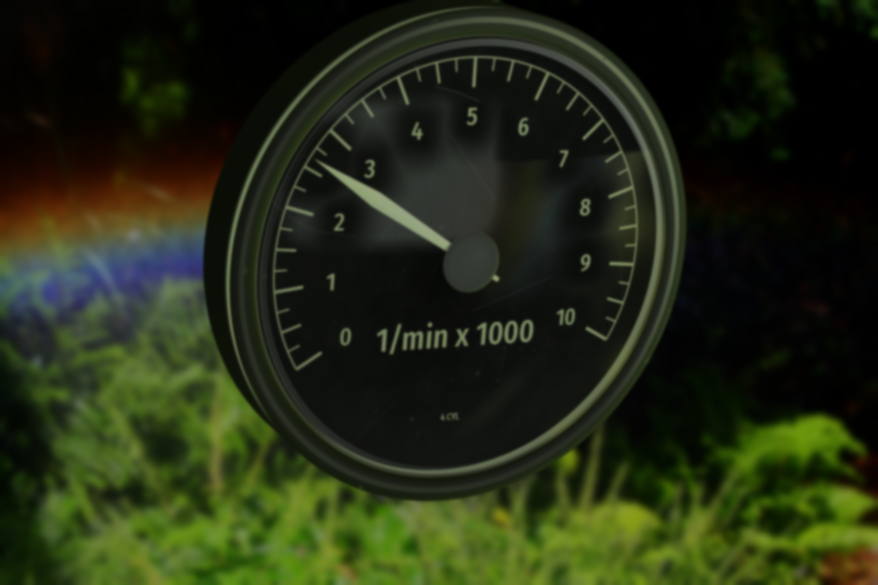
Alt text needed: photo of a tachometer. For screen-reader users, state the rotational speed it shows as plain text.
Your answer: 2625 rpm
